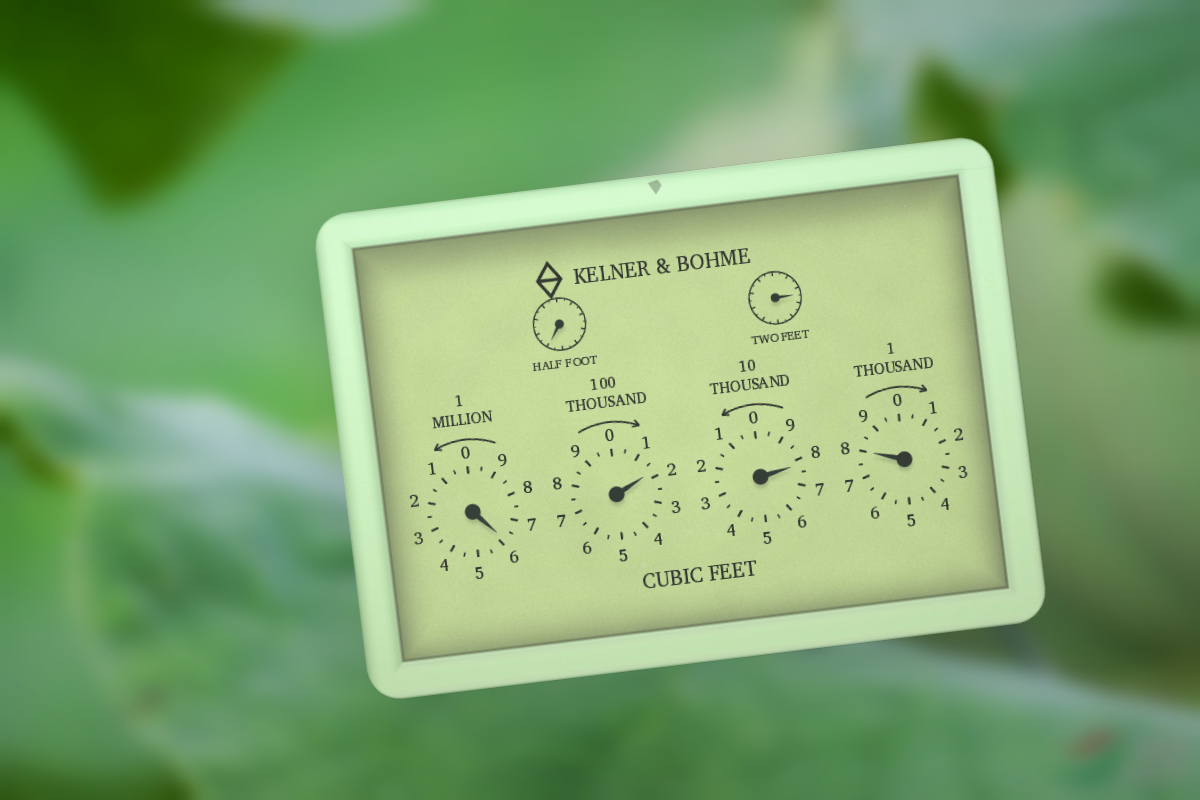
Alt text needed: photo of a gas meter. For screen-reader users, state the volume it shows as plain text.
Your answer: 617800 ft³
